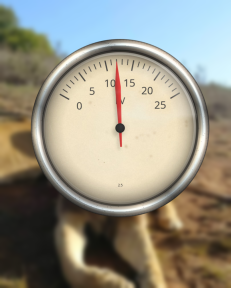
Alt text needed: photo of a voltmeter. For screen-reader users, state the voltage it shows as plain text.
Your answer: 12 kV
